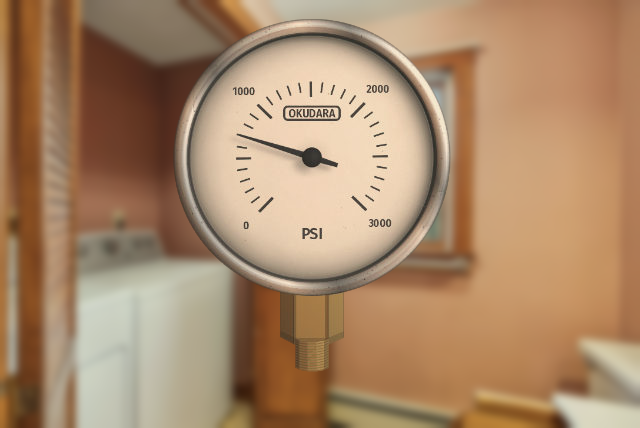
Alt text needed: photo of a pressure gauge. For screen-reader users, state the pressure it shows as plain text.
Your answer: 700 psi
